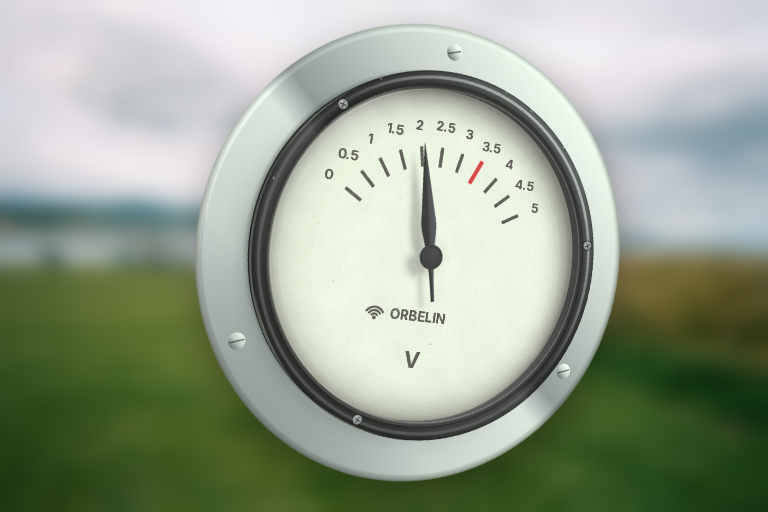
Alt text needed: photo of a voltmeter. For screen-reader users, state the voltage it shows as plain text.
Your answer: 2 V
